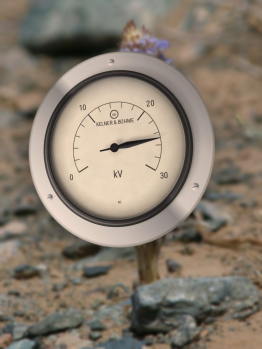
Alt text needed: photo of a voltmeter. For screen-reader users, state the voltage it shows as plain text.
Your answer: 25 kV
